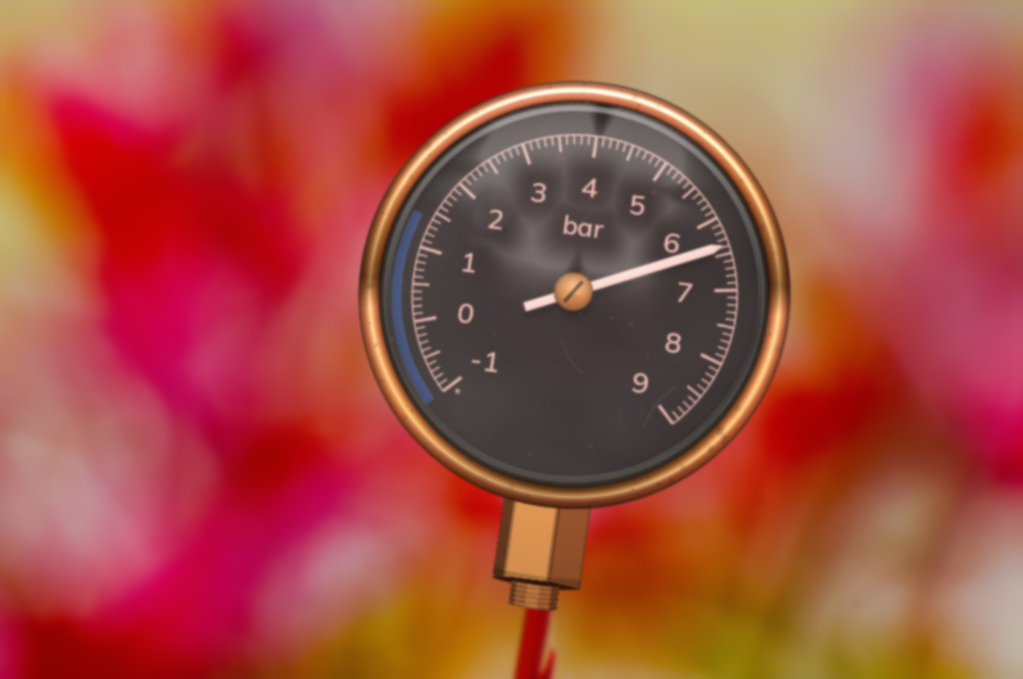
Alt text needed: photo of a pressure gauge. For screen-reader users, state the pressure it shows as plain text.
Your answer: 6.4 bar
